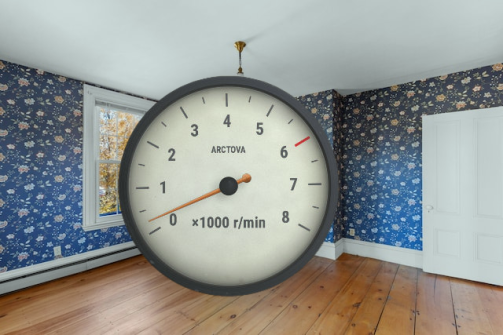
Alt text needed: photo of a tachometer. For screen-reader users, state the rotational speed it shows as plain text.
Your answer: 250 rpm
